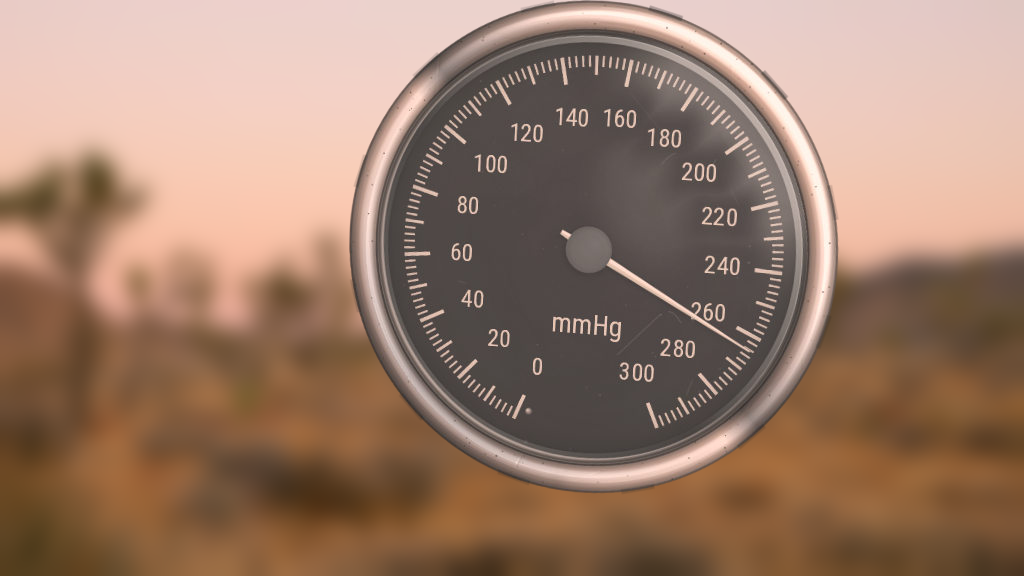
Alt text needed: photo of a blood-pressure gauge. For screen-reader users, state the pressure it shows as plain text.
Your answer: 264 mmHg
